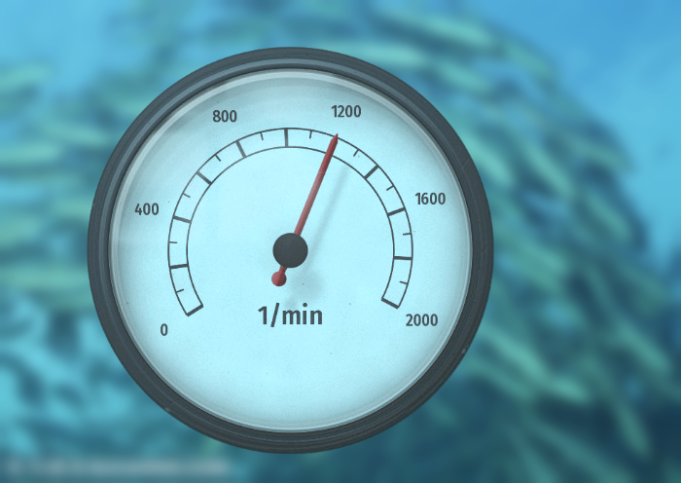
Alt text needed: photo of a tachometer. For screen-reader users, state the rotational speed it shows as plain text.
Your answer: 1200 rpm
